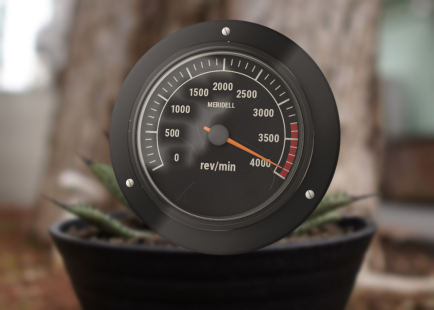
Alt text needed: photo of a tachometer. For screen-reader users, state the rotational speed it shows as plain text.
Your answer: 3900 rpm
